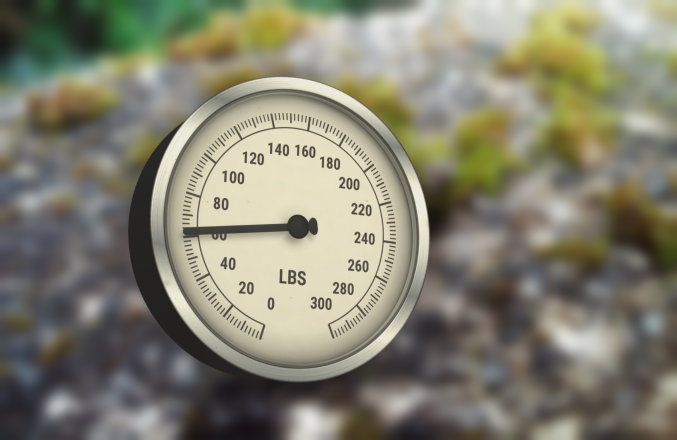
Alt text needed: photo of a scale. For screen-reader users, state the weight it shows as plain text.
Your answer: 62 lb
